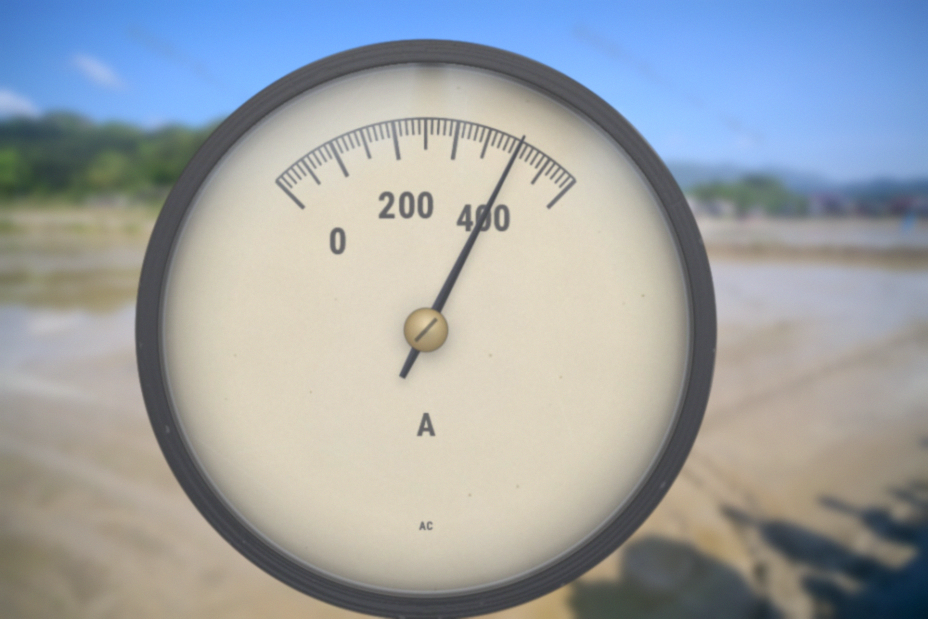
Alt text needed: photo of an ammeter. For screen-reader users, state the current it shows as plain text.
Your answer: 400 A
